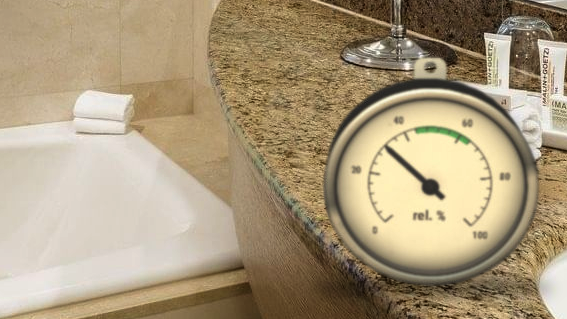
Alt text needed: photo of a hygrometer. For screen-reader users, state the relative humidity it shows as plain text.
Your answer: 32 %
